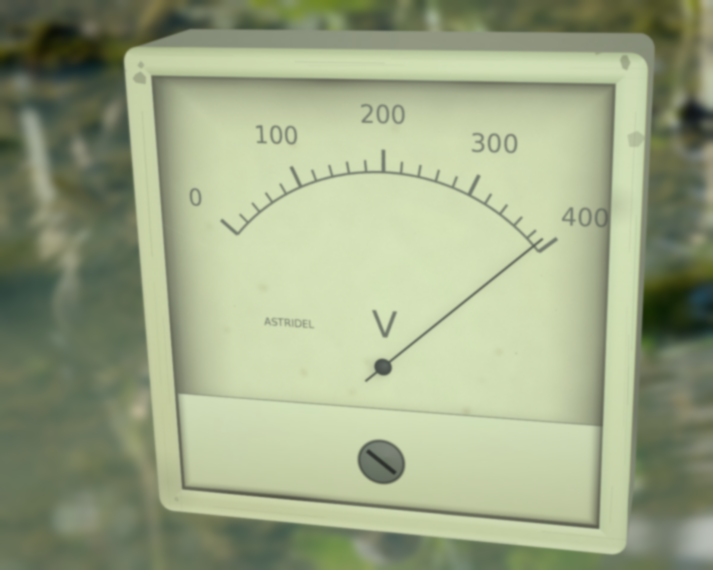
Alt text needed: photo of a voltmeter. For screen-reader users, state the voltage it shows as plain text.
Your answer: 390 V
